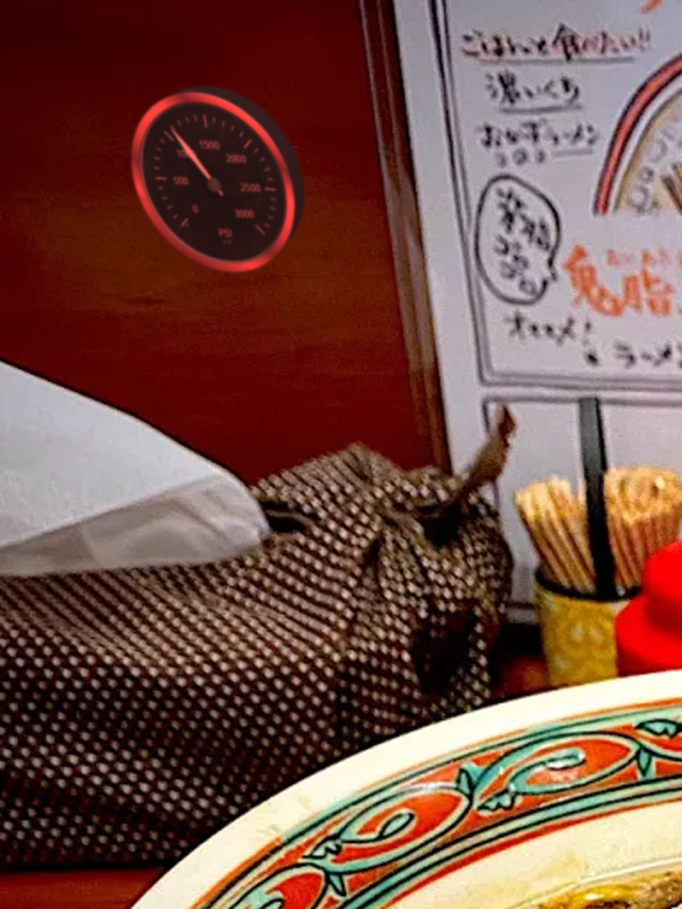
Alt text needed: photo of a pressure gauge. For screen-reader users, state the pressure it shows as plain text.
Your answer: 1100 psi
